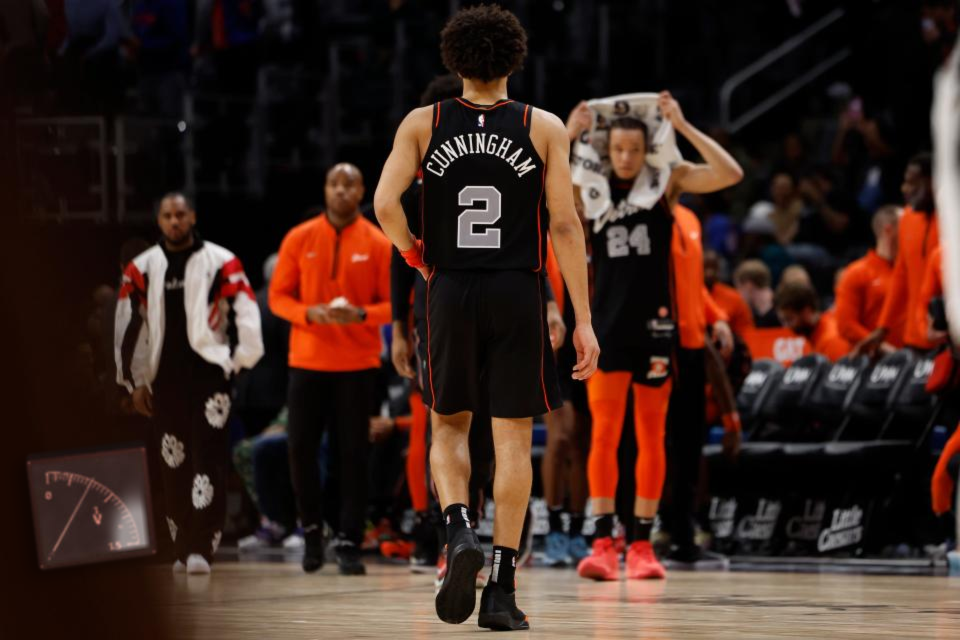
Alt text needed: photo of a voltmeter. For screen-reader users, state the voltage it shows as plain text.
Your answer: 0.75 V
